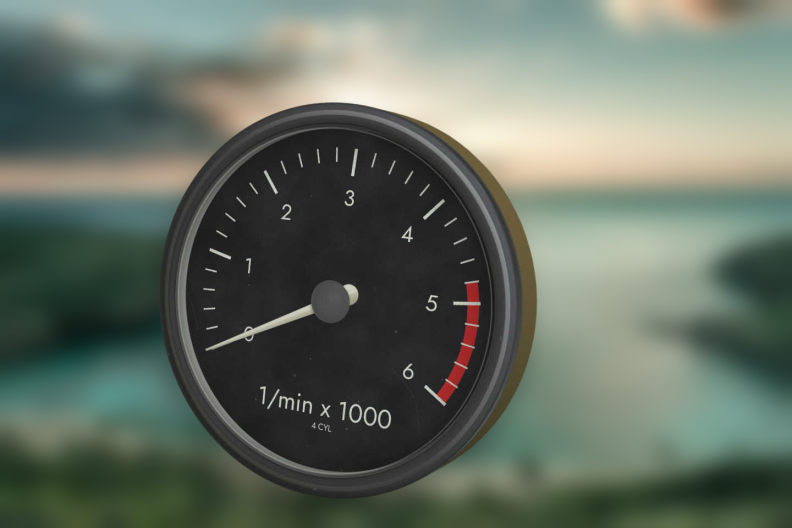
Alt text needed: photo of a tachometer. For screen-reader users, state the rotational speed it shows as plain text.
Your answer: 0 rpm
